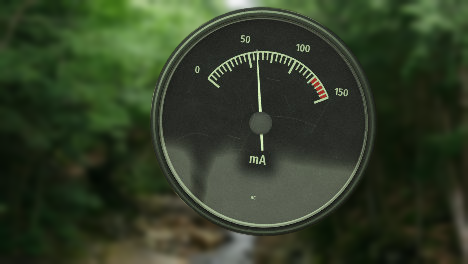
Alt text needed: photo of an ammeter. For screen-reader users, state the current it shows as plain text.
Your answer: 60 mA
